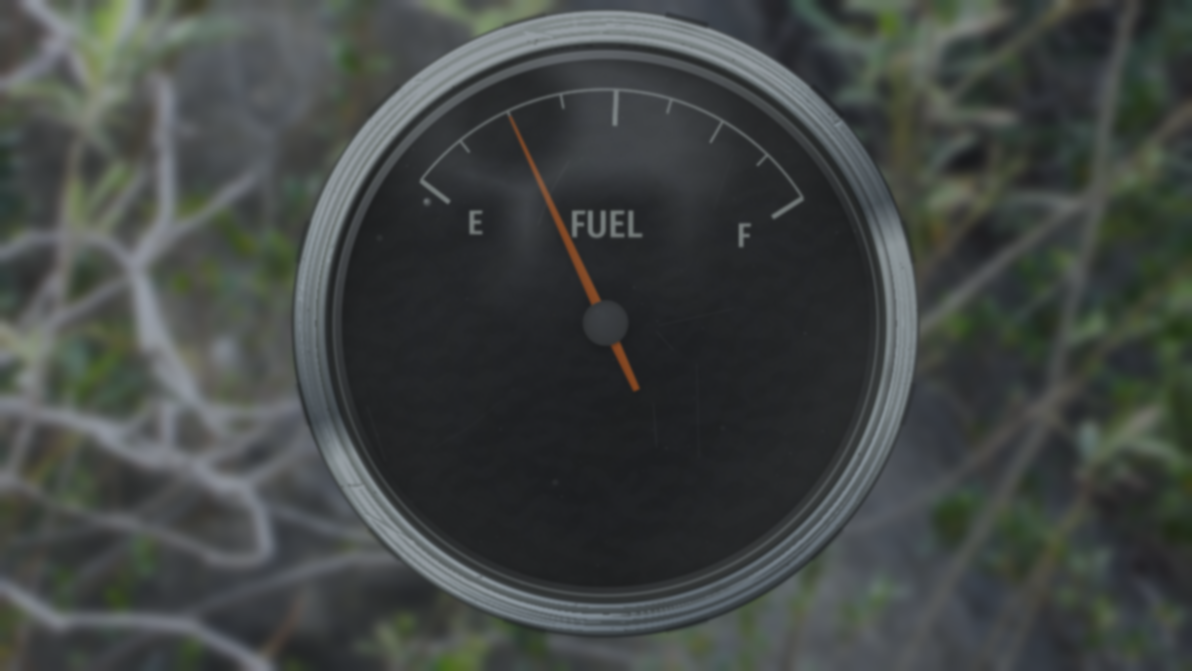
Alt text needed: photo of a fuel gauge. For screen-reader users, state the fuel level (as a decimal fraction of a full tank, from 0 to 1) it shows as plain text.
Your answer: 0.25
